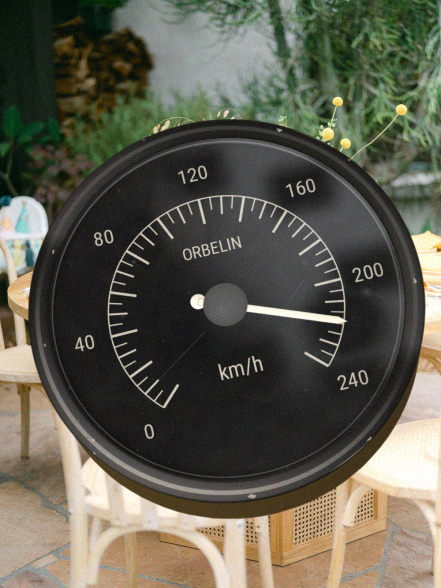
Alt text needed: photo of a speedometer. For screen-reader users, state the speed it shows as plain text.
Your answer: 220 km/h
